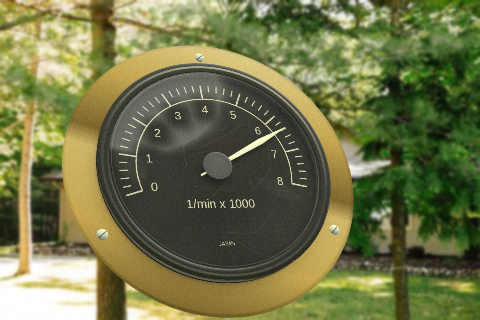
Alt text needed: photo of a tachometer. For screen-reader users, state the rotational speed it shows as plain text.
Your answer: 6400 rpm
